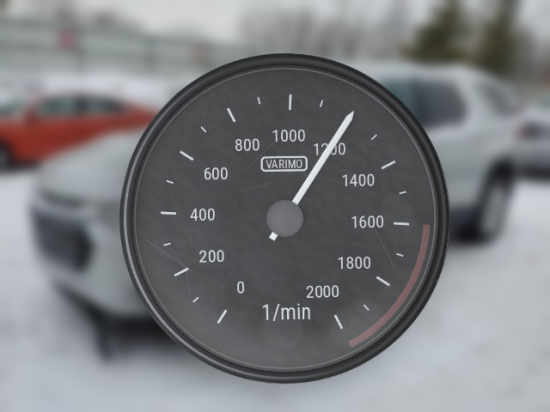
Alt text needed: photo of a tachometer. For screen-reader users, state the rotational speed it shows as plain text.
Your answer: 1200 rpm
